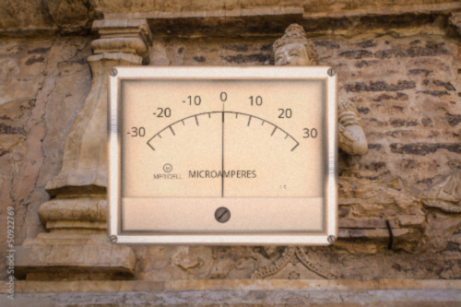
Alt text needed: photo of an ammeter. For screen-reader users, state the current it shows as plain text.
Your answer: 0 µA
